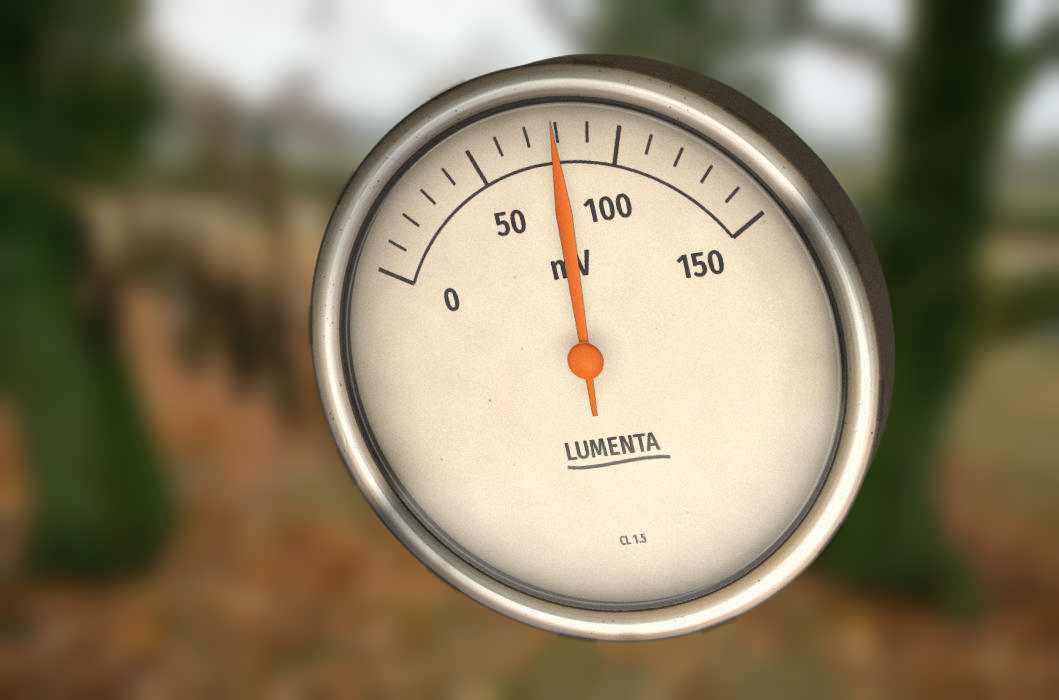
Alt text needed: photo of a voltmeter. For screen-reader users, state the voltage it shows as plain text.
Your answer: 80 mV
